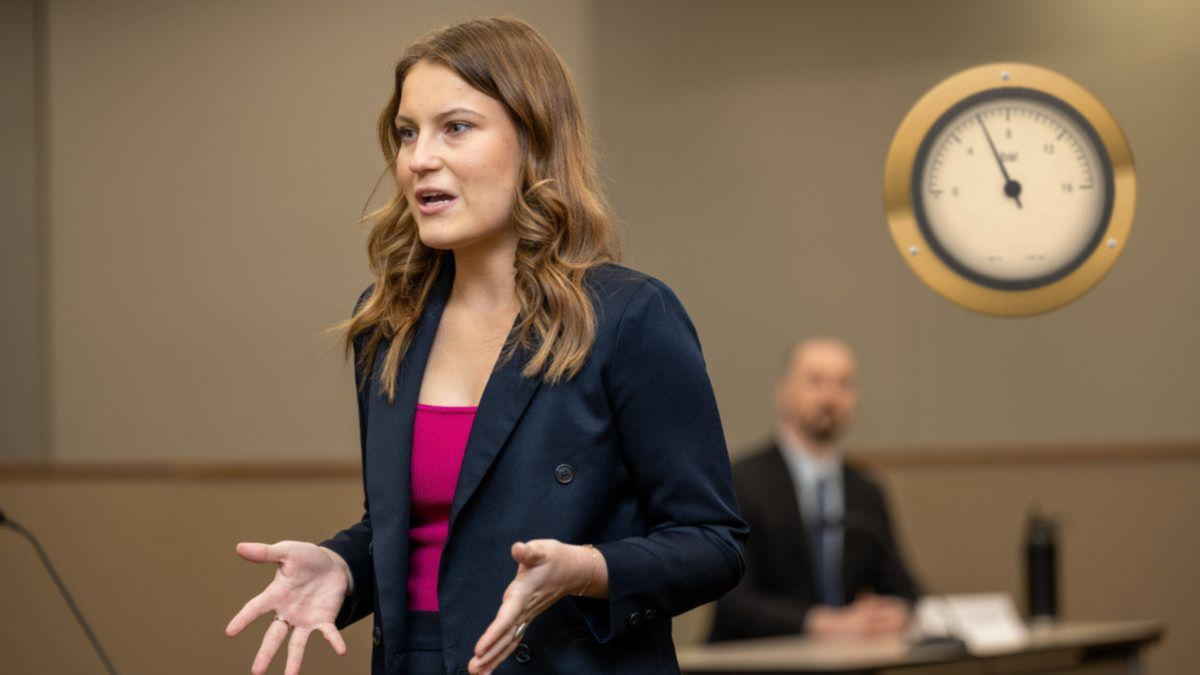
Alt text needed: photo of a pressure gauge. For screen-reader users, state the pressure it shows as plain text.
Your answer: 6 bar
